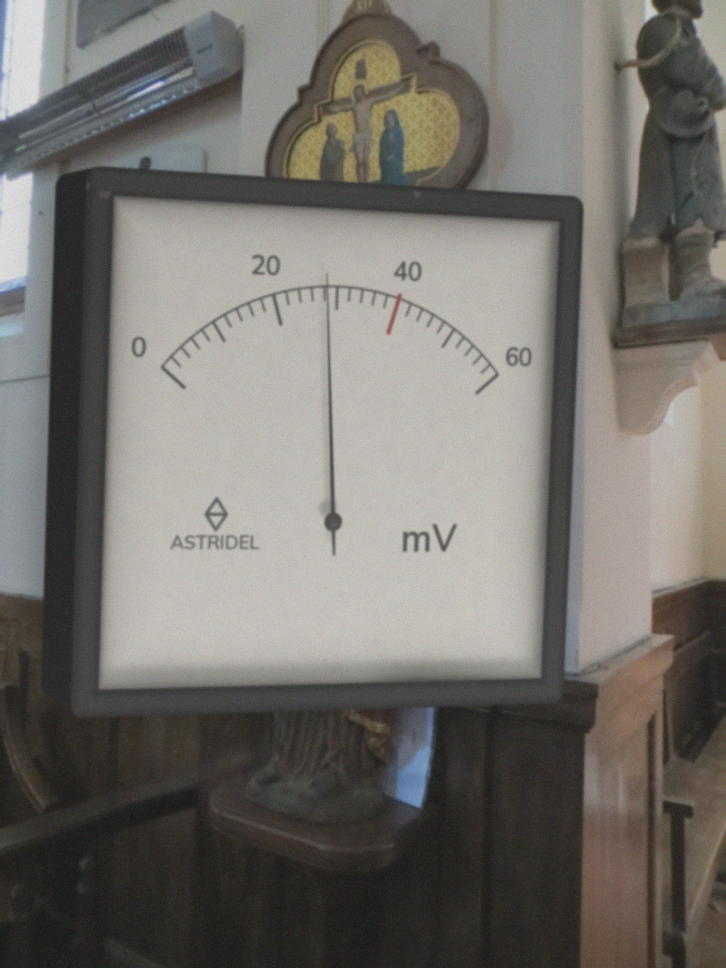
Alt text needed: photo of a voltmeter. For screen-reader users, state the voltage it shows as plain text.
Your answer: 28 mV
